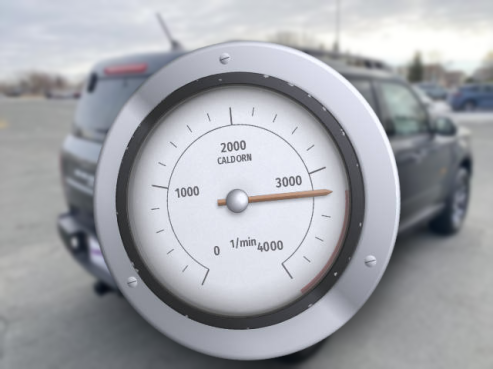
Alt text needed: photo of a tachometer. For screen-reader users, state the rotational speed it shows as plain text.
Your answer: 3200 rpm
